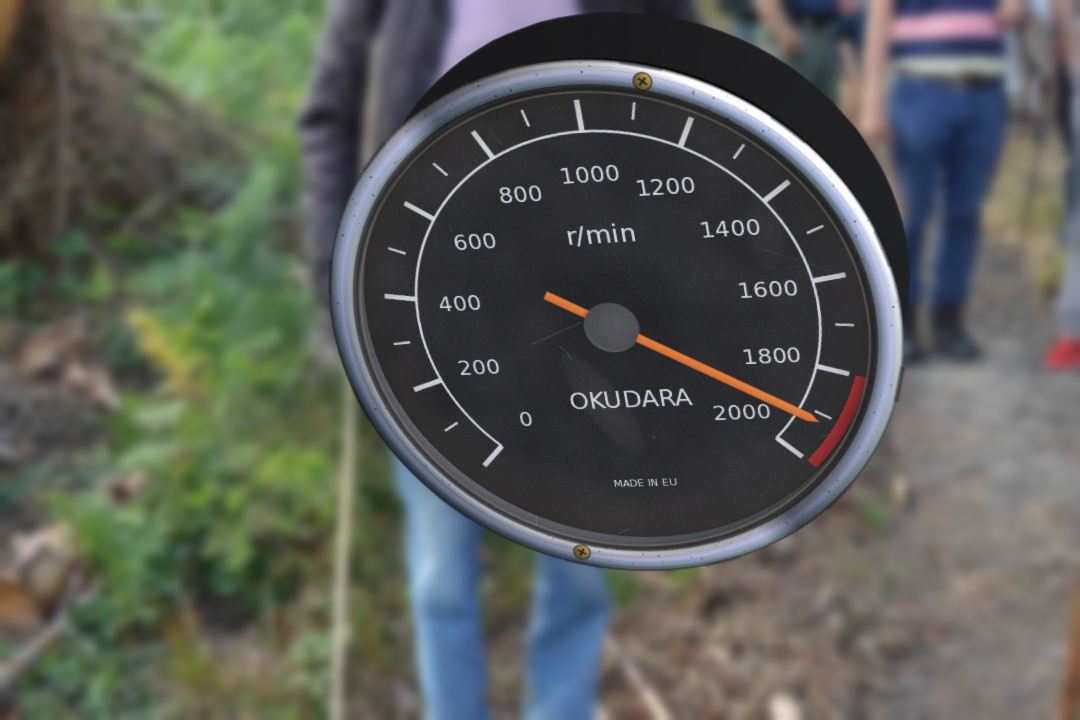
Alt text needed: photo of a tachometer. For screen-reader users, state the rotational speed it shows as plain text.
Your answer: 1900 rpm
